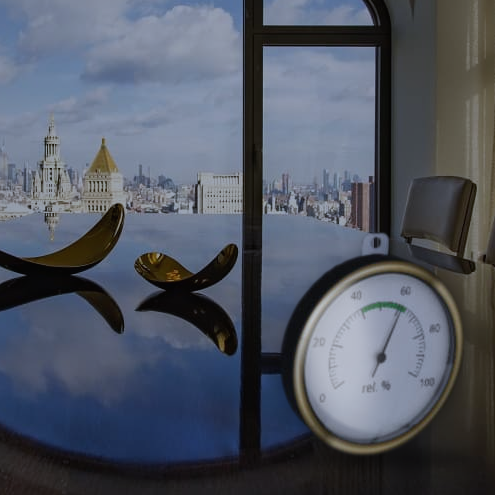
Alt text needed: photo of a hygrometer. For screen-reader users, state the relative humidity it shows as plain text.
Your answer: 60 %
